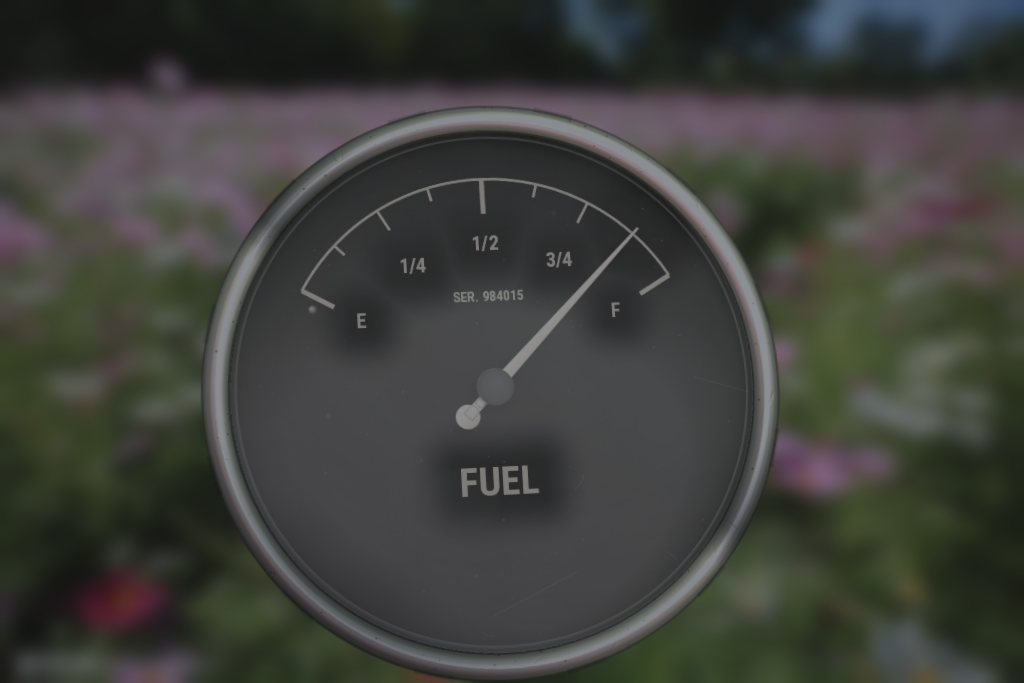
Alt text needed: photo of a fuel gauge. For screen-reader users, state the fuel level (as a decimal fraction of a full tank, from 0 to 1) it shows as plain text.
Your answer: 0.875
